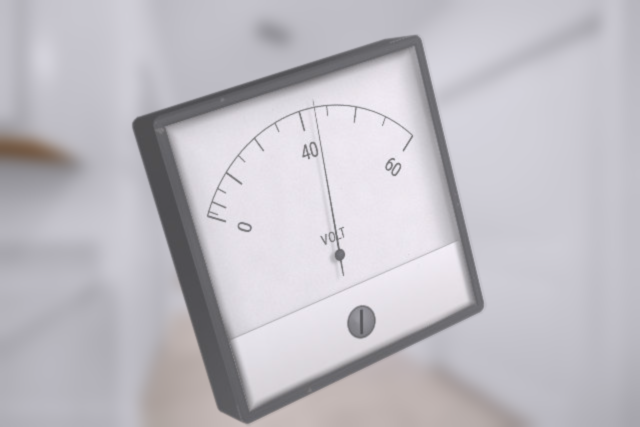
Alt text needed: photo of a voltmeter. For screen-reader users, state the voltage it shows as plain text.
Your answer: 42.5 V
